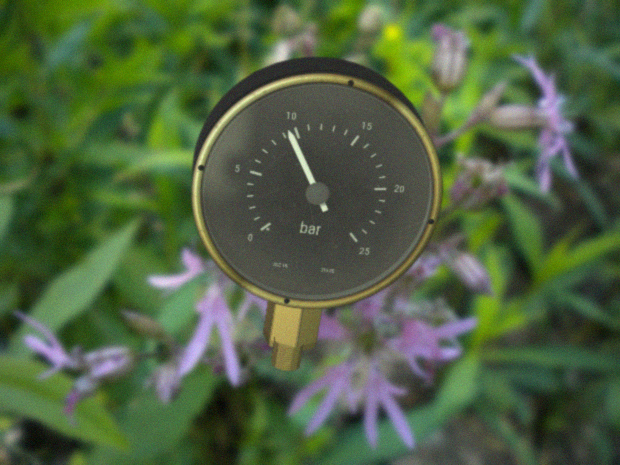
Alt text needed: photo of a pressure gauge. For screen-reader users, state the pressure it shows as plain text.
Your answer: 9.5 bar
